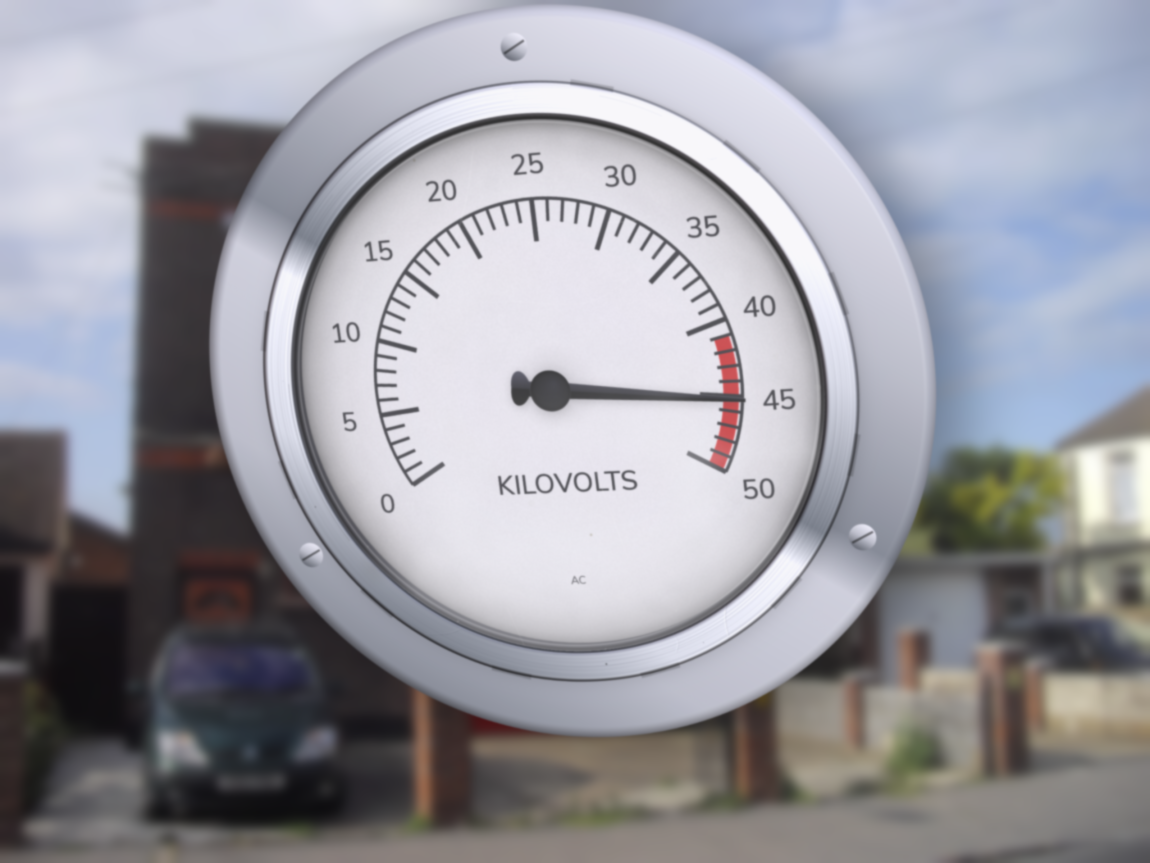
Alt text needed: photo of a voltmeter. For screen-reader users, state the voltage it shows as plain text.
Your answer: 45 kV
